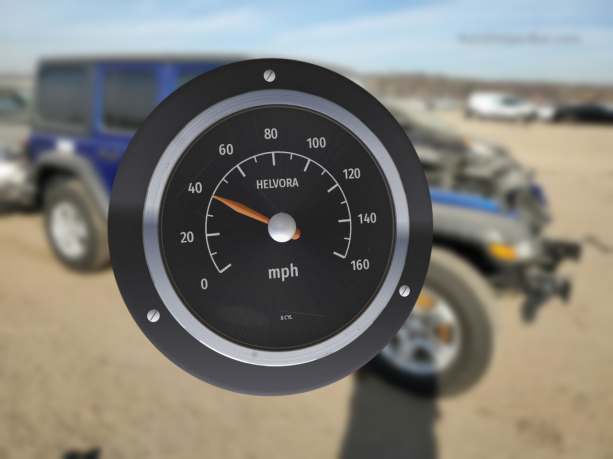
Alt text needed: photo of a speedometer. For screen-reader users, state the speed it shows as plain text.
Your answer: 40 mph
